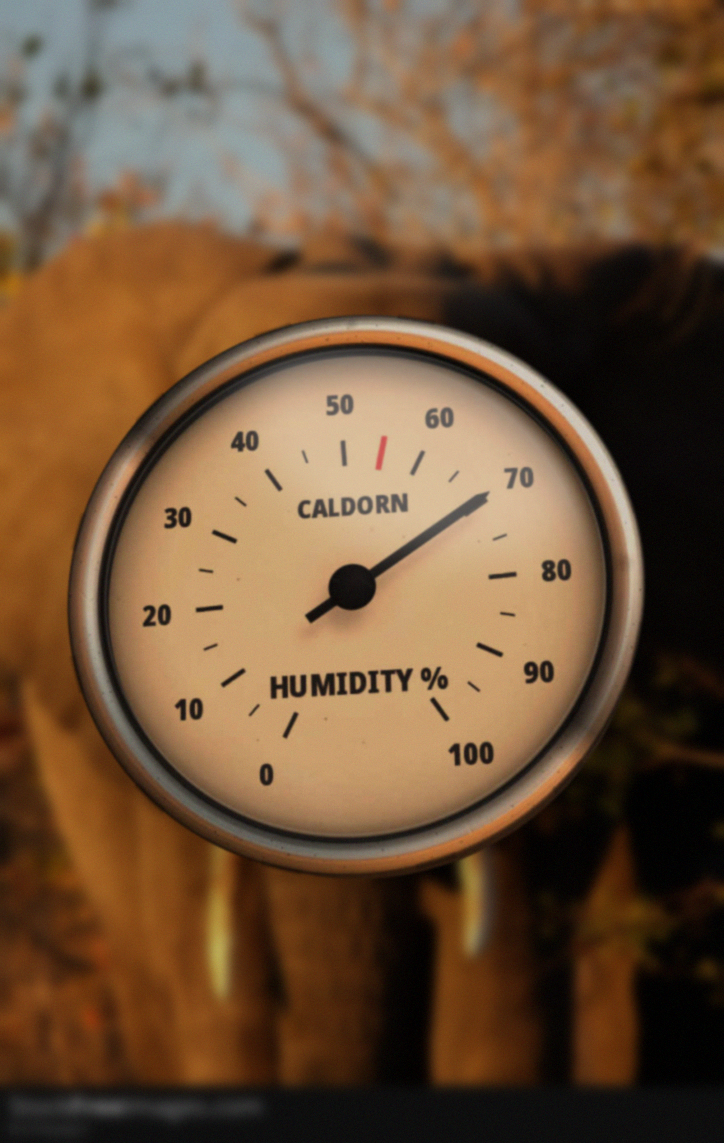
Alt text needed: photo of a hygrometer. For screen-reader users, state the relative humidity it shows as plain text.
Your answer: 70 %
